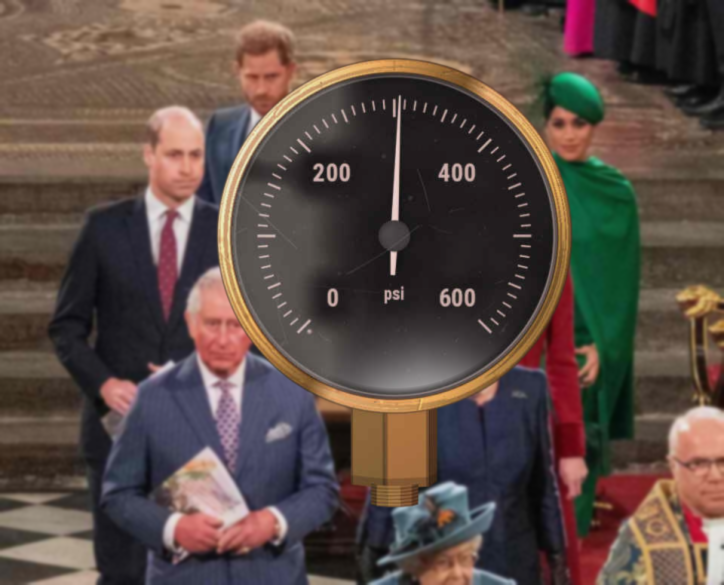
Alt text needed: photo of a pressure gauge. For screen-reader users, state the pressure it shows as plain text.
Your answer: 305 psi
